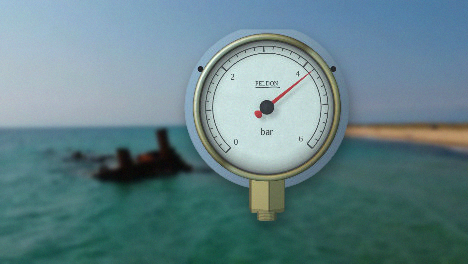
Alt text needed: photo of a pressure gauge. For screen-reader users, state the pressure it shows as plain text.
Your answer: 4.2 bar
